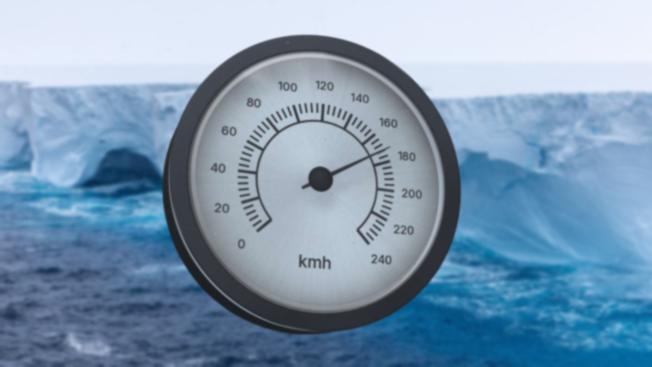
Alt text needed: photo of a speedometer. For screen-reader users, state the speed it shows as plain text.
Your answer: 172 km/h
